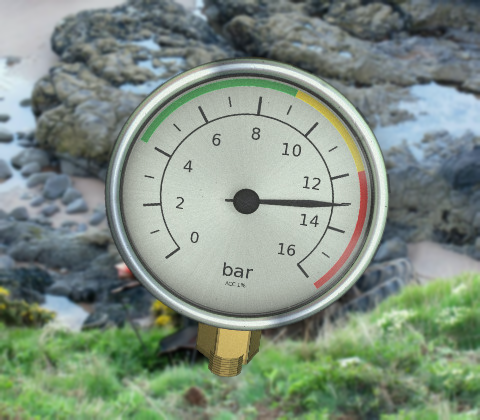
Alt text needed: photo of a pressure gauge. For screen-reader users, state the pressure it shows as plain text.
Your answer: 13 bar
